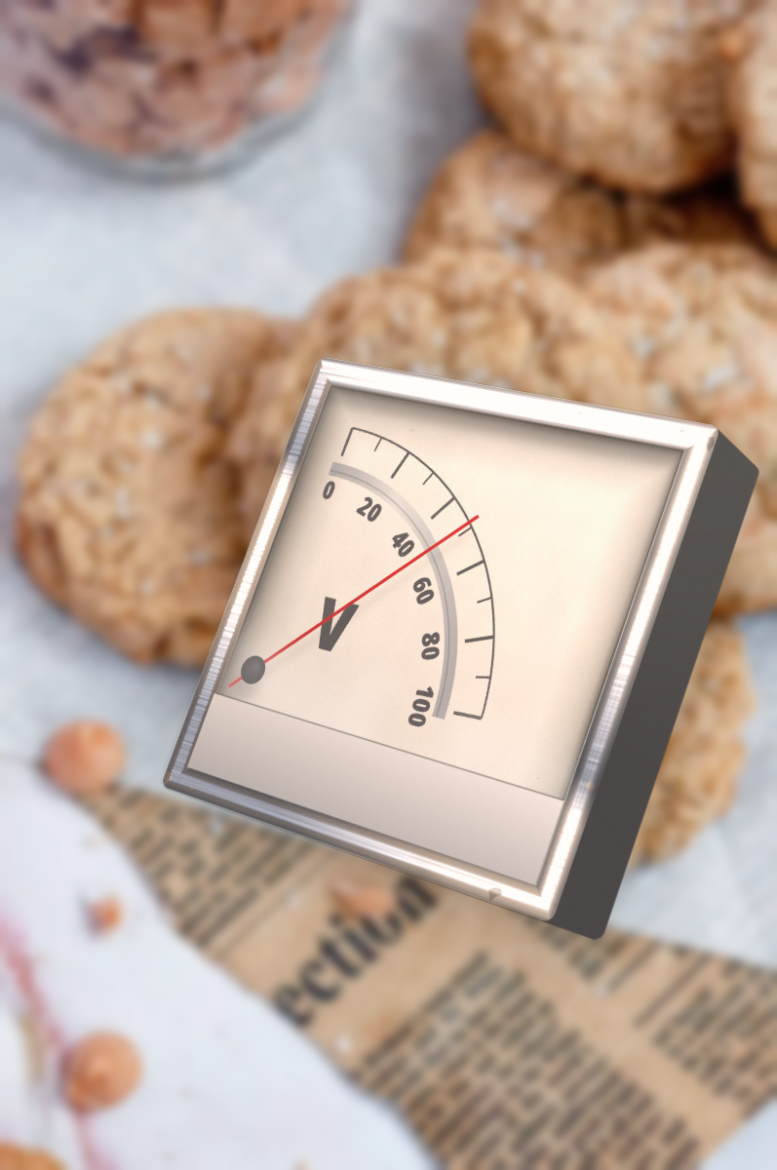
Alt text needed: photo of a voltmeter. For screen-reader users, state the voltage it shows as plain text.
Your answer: 50 V
